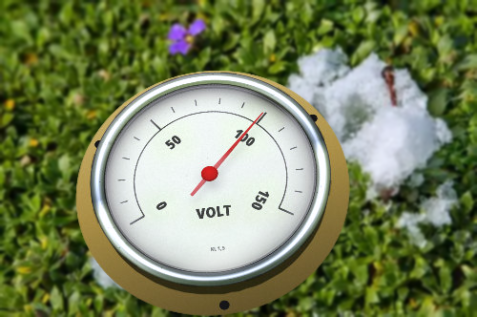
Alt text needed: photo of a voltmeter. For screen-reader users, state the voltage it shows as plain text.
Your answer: 100 V
